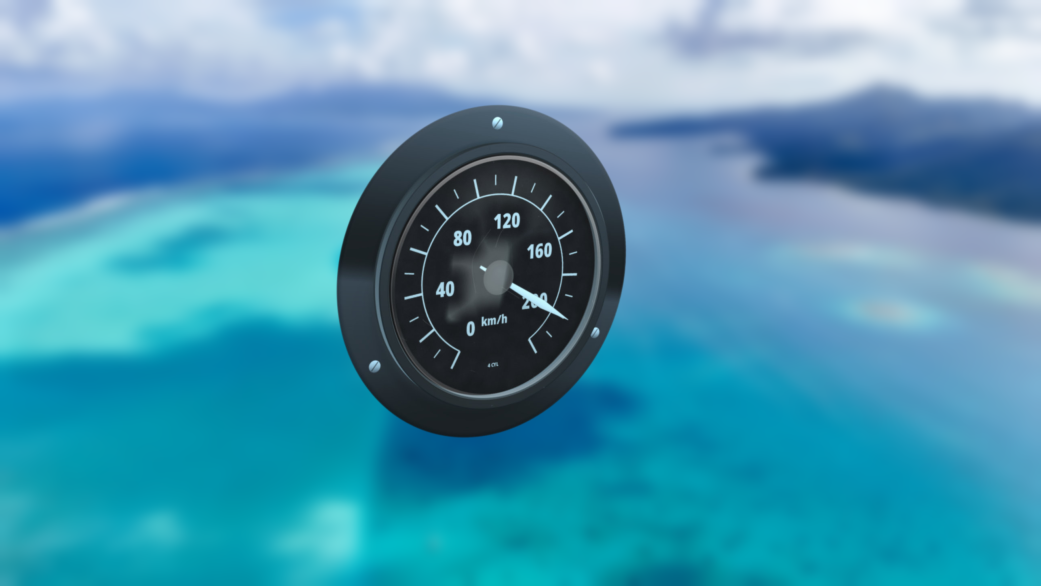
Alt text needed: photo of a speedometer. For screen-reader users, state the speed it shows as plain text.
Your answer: 200 km/h
